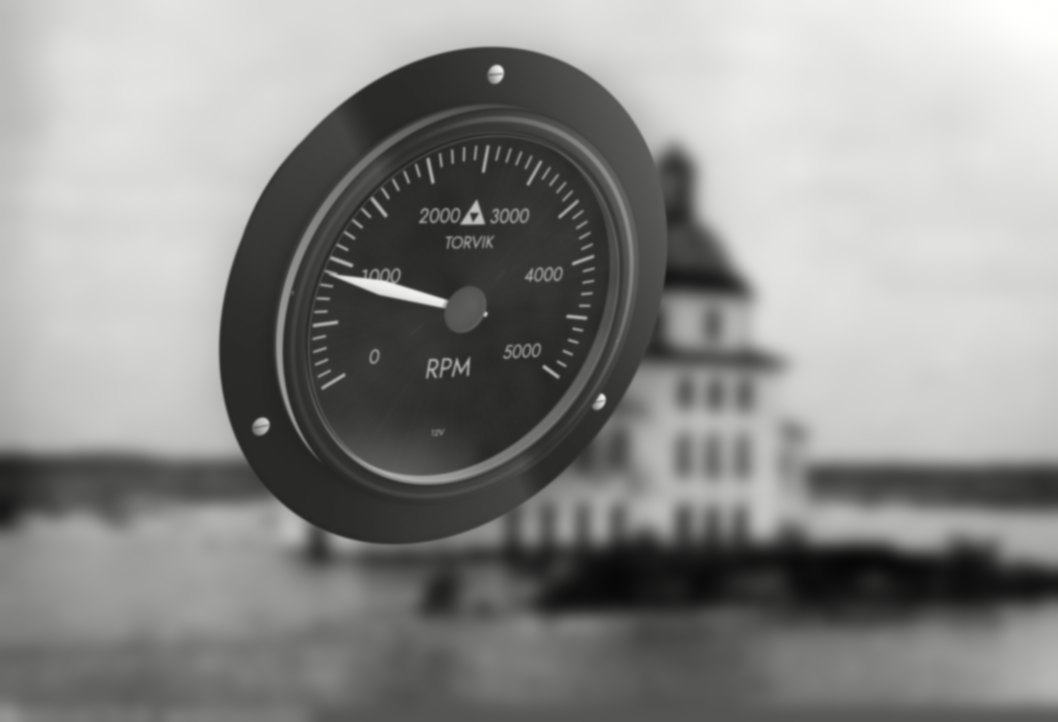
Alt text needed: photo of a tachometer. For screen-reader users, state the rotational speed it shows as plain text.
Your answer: 900 rpm
